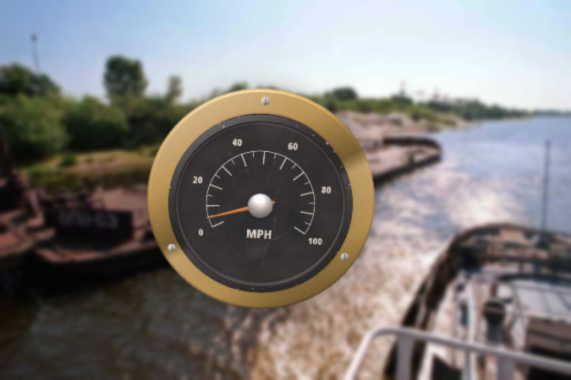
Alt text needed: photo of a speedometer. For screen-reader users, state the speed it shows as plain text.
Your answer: 5 mph
